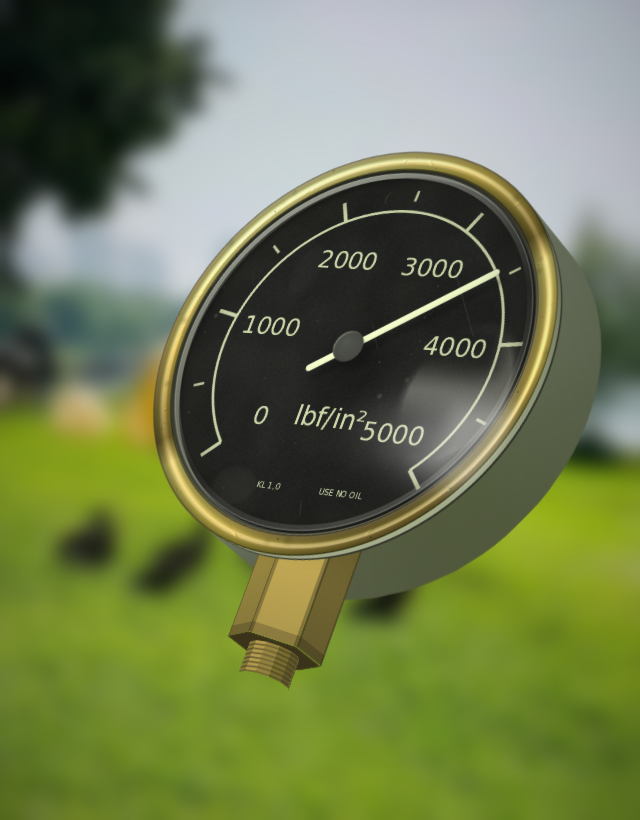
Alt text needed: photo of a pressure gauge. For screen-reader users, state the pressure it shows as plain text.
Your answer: 3500 psi
